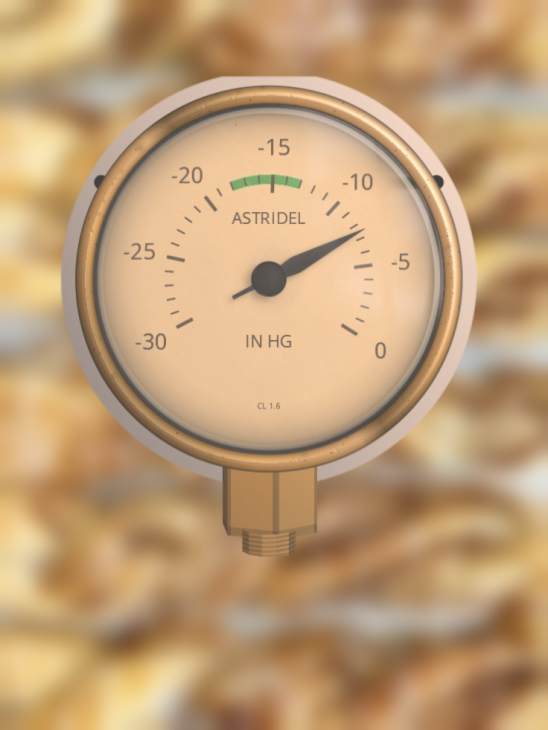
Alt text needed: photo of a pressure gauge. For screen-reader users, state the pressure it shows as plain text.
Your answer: -7.5 inHg
